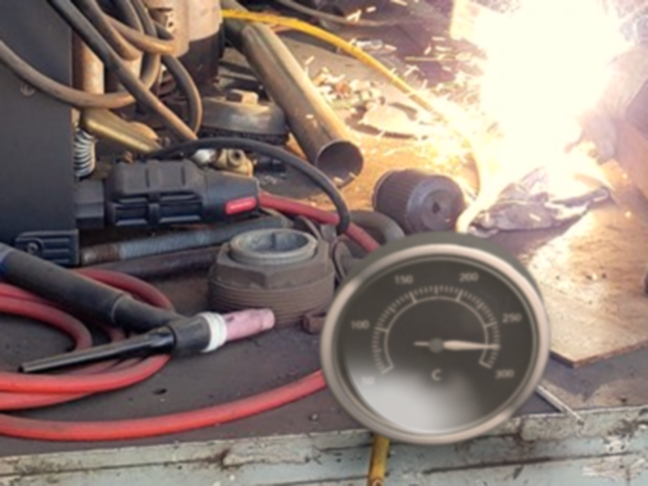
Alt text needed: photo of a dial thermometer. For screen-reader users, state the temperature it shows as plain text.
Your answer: 275 °C
